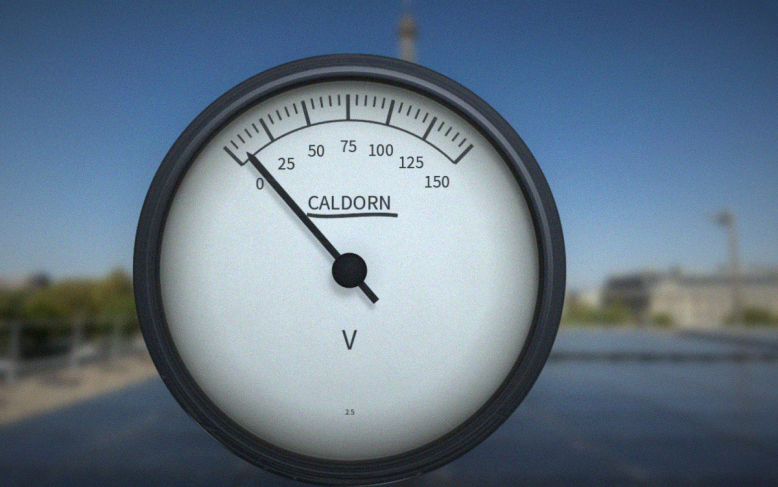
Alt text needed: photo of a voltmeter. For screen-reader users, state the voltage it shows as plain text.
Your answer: 7.5 V
